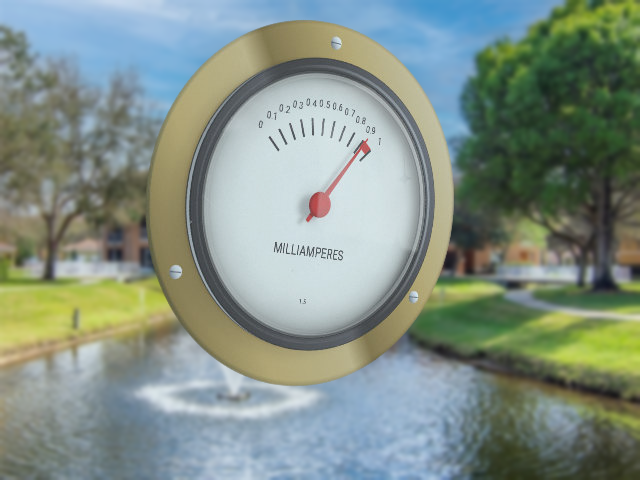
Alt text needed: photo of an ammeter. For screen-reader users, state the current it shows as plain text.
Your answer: 0.9 mA
